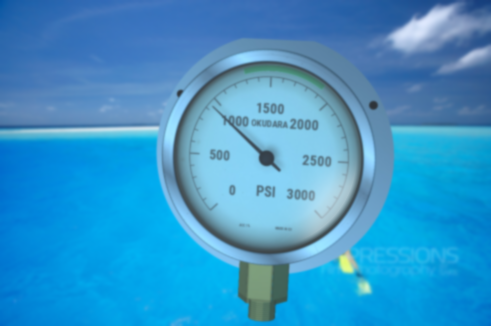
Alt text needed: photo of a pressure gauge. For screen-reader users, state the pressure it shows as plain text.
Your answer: 950 psi
